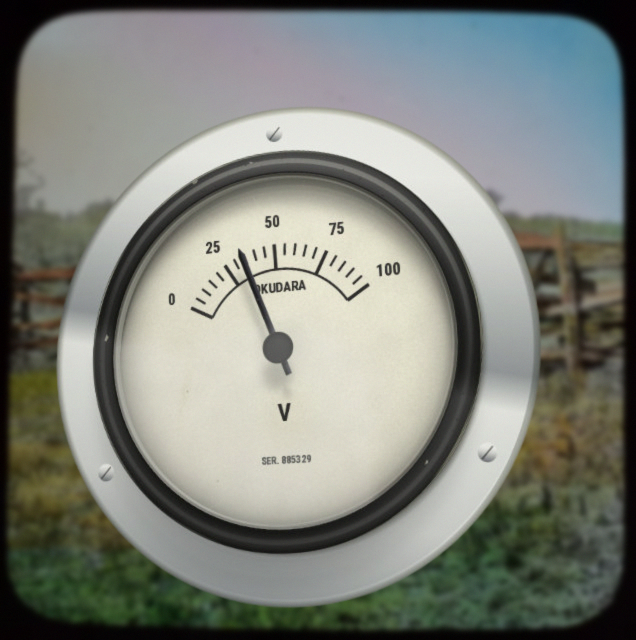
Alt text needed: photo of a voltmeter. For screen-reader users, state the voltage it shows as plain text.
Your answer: 35 V
